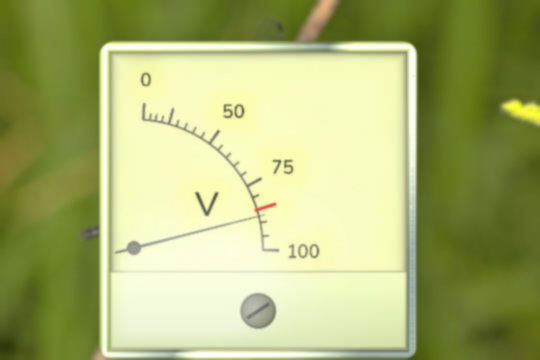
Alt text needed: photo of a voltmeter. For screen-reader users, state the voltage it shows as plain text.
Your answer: 87.5 V
